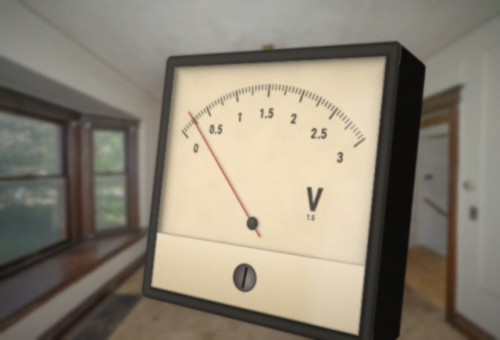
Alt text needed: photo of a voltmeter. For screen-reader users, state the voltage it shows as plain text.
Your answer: 0.25 V
